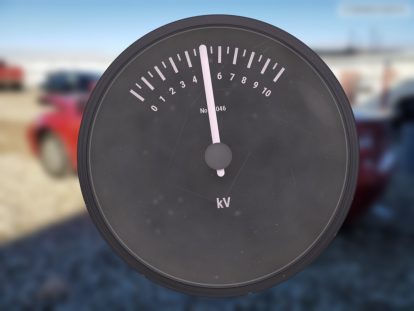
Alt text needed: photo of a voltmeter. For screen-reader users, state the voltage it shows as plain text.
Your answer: 5 kV
